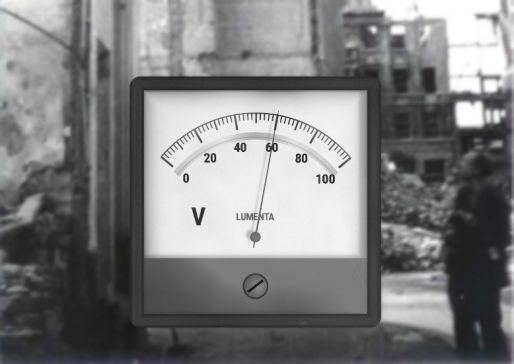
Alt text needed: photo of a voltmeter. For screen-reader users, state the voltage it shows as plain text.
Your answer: 60 V
